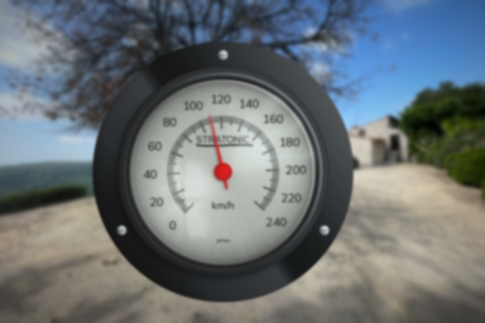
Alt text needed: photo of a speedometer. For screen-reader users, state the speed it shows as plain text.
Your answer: 110 km/h
